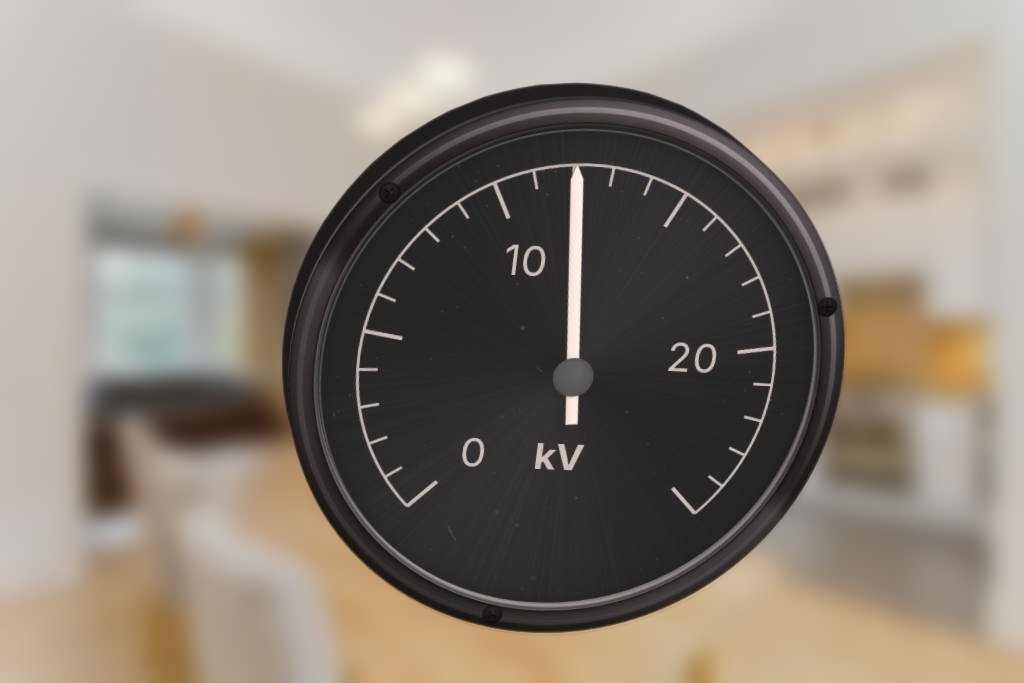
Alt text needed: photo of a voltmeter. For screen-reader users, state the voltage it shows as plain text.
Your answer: 12 kV
